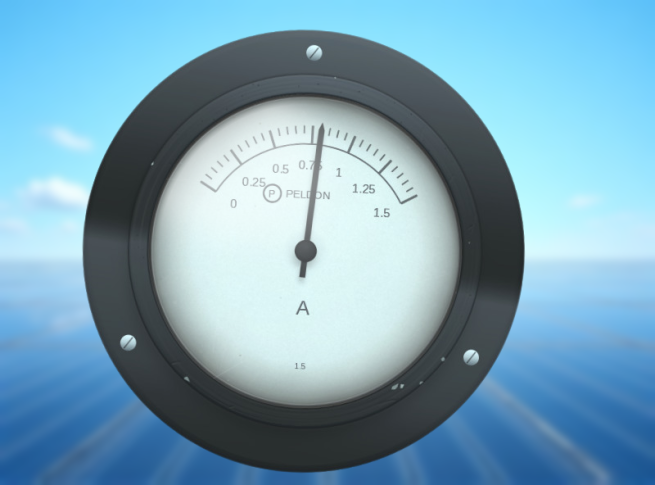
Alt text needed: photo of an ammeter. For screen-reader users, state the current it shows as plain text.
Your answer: 0.8 A
